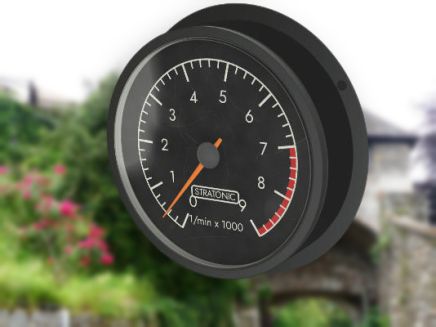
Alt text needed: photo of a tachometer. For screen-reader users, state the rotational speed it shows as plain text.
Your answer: 400 rpm
